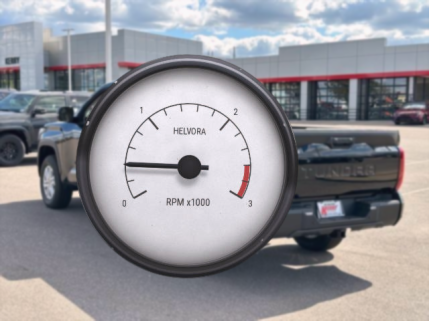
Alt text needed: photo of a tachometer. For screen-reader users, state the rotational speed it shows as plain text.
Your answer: 400 rpm
